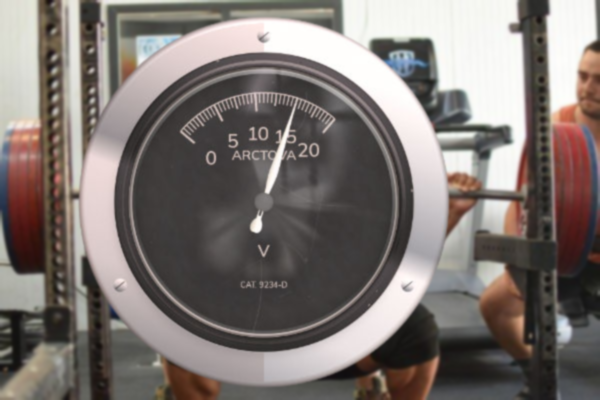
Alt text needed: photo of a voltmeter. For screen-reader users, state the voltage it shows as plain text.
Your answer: 15 V
